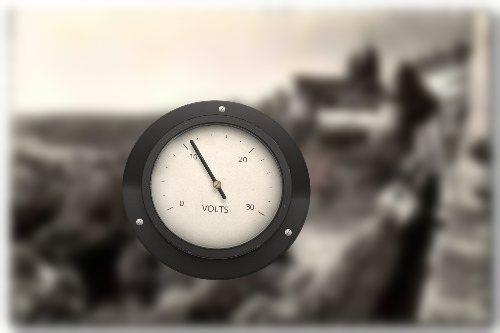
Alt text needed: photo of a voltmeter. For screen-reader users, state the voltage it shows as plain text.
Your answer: 11 V
